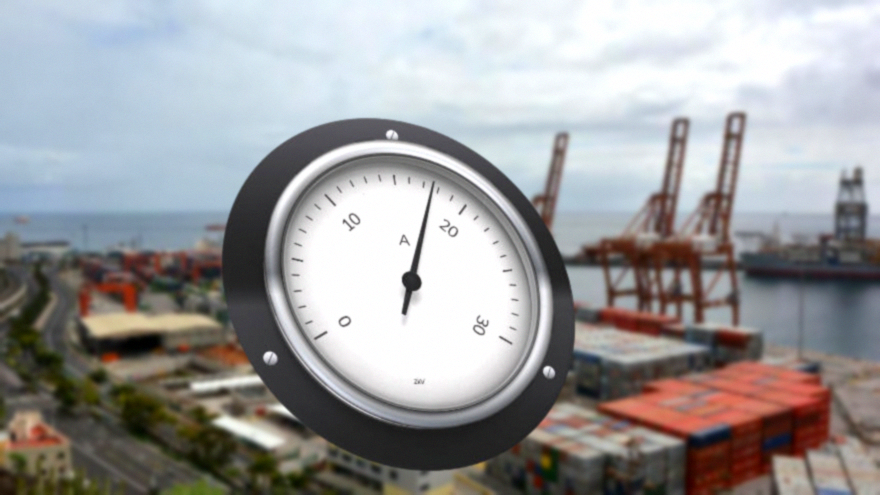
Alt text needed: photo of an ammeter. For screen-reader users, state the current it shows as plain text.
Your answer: 17.5 A
